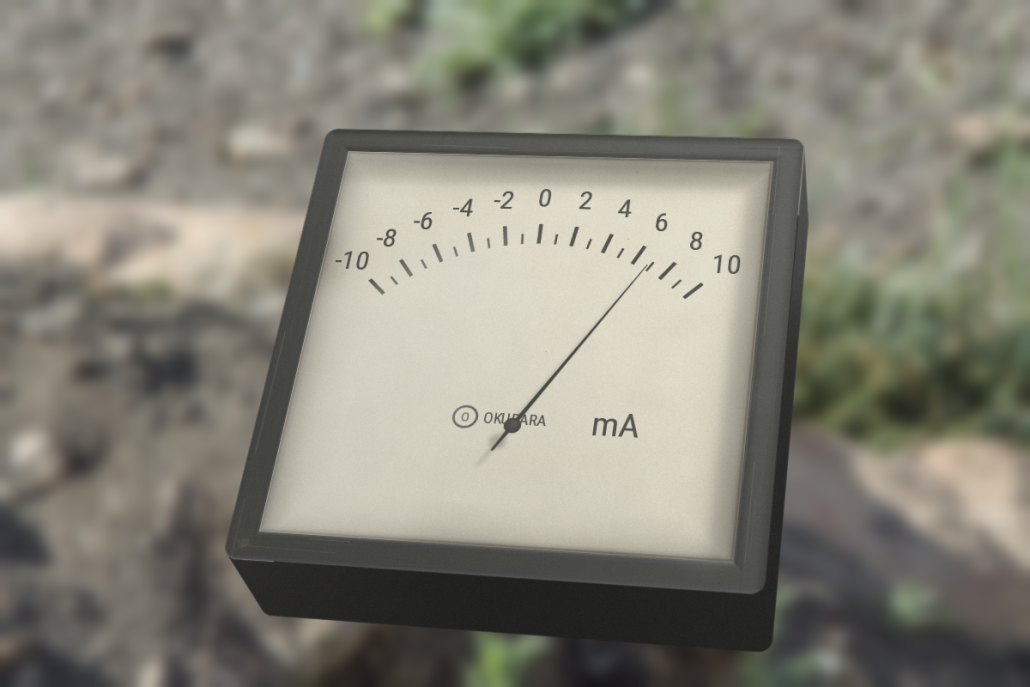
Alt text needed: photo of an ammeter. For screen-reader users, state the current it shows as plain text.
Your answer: 7 mA
